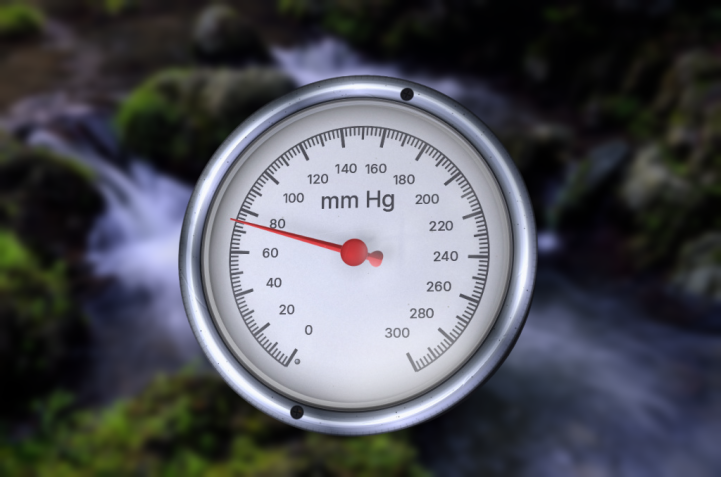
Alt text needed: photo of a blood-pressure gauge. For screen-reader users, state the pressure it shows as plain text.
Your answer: 74 mmHg
